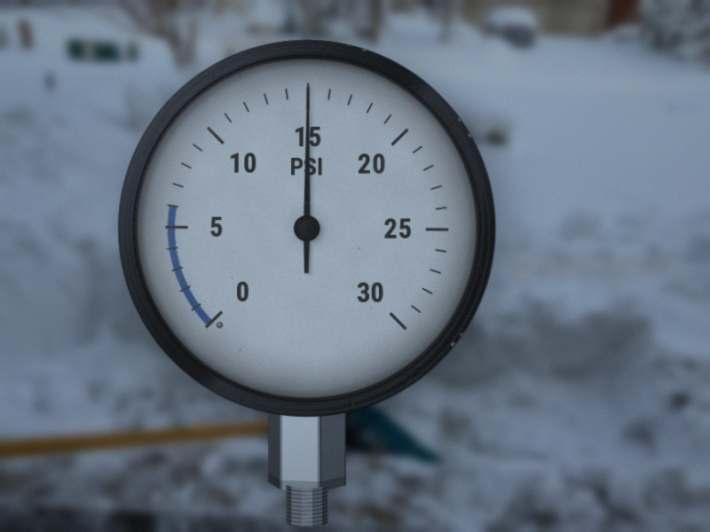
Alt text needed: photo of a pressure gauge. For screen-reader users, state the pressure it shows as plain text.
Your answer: 15 psi
